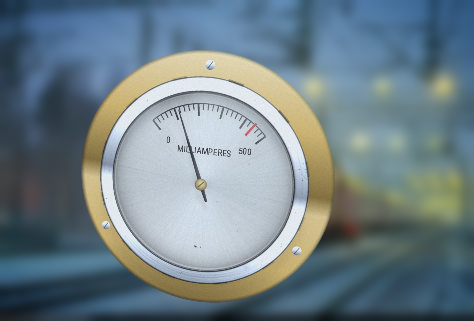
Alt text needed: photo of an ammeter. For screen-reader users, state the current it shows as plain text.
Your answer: 120 mA
